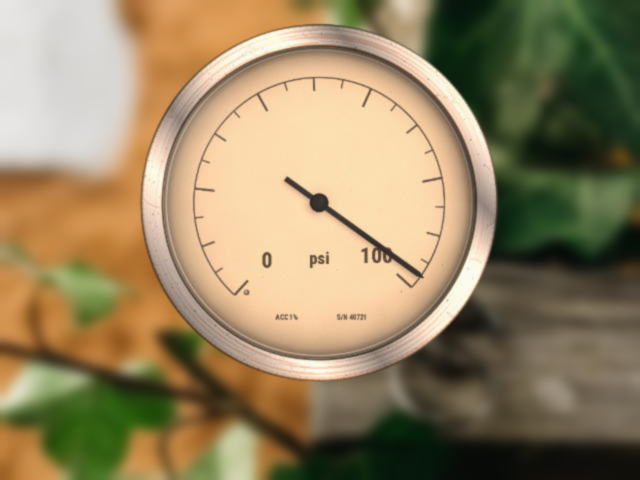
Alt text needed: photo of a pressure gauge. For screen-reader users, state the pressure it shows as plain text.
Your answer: 97.5 psi
